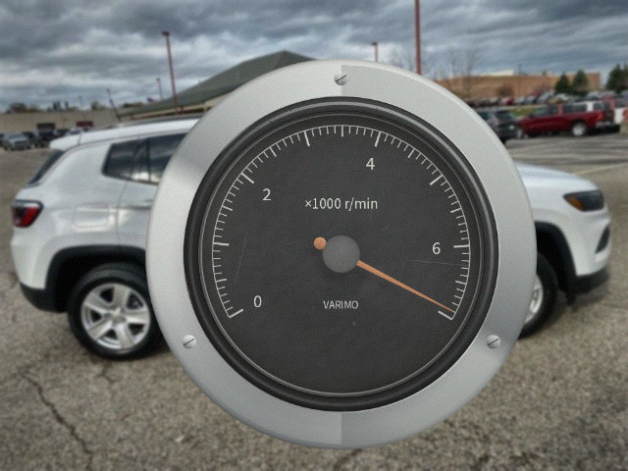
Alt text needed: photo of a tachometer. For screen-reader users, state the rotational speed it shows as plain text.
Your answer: 6900 rpm
